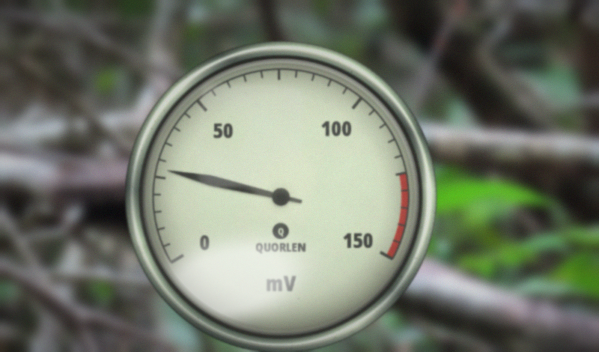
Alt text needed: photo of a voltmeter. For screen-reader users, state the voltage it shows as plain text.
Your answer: 27.5 mV
